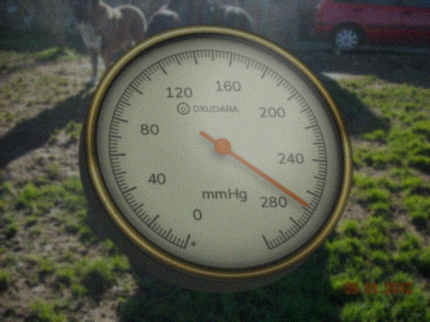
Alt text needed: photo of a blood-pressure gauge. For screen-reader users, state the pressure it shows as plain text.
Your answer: 270 mmHg
